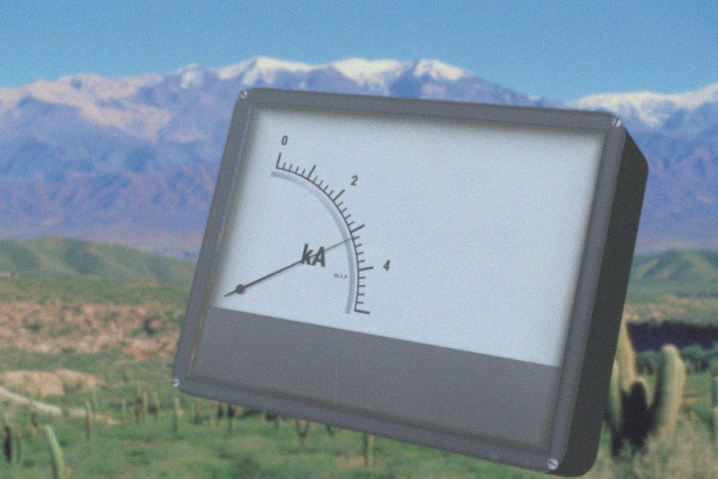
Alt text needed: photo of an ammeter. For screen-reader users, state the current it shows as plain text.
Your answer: 3.2 kA
